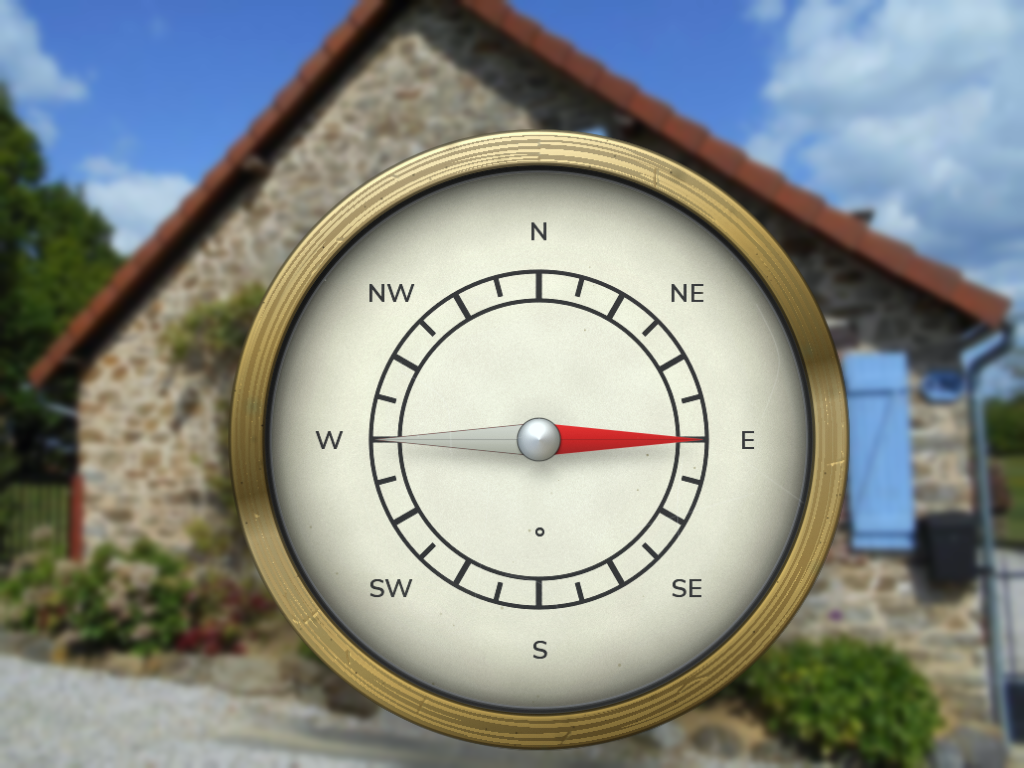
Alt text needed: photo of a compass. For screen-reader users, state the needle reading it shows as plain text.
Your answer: 90 °
